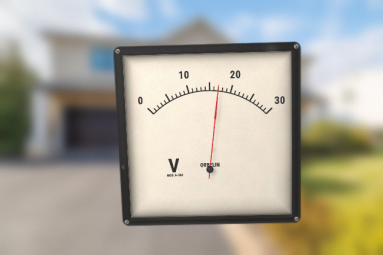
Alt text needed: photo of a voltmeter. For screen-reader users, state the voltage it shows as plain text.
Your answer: 17 V
